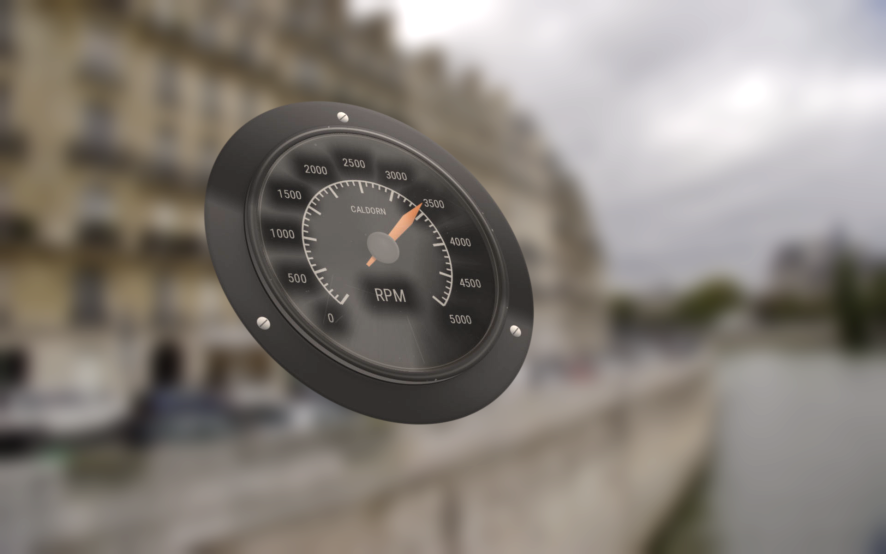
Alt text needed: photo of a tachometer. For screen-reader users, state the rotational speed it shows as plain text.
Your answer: 3400 rpm
